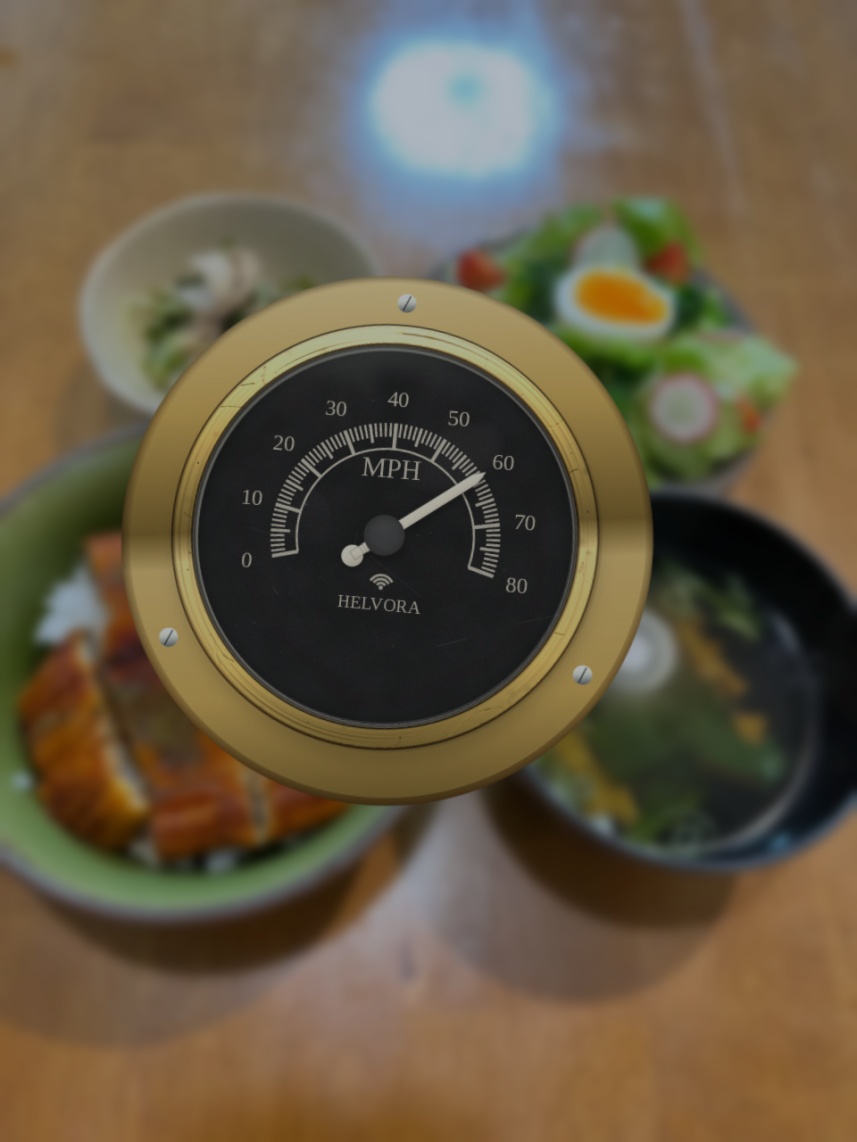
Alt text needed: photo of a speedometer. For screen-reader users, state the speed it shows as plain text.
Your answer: 60 mph
